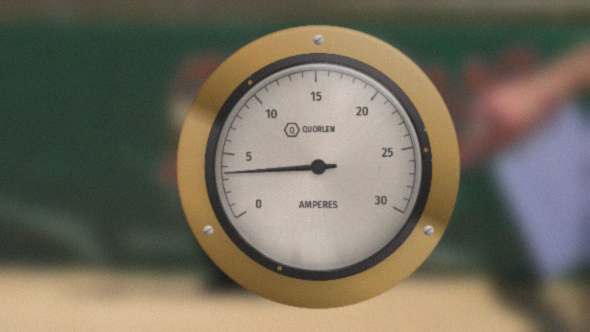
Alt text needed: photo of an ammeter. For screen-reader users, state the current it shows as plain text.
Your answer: 3.5 A
